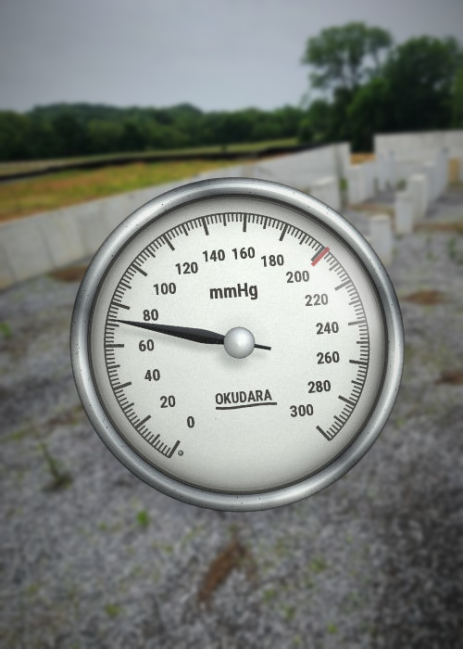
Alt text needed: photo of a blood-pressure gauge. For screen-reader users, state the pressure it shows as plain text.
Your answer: 72 mmHg
